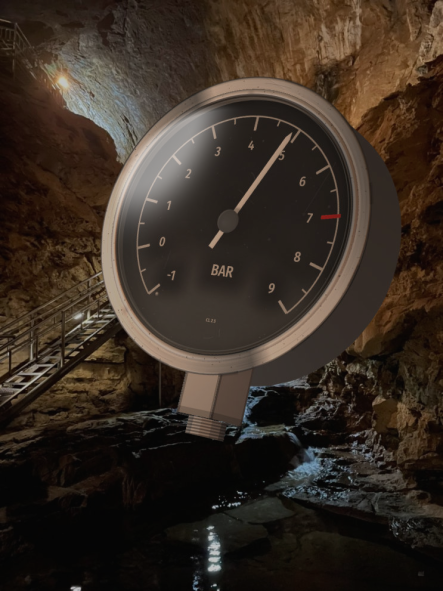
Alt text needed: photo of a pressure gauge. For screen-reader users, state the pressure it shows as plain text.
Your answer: 5 bar
